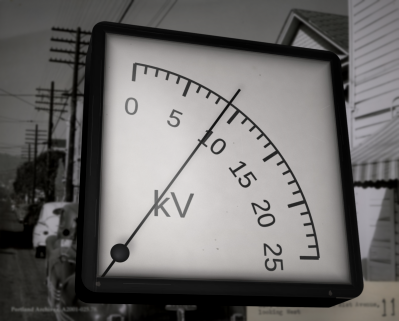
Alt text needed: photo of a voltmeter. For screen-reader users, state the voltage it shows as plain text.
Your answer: 9 kV
